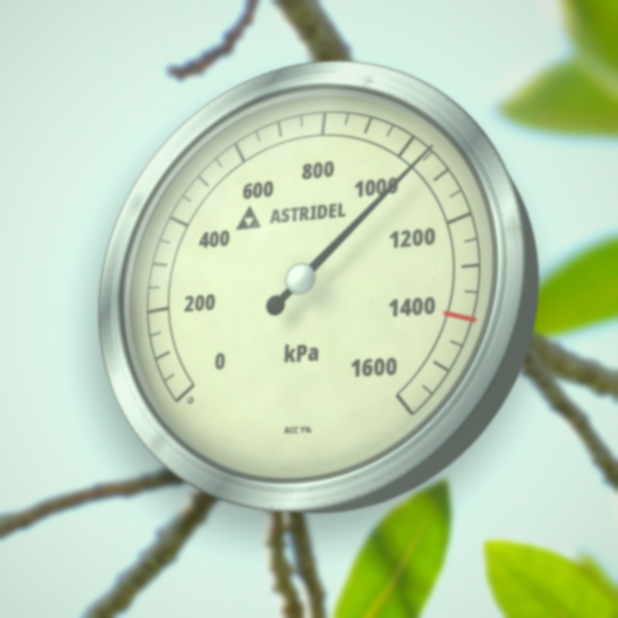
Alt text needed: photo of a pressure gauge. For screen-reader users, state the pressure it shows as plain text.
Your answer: 1050 kPa
